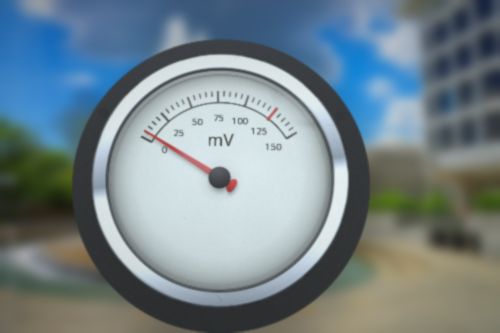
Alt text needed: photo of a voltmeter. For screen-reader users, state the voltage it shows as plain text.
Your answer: 5 mV
